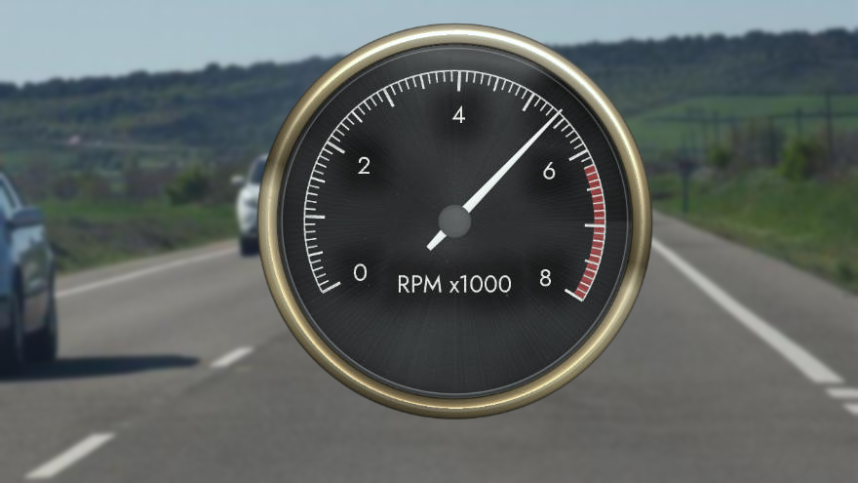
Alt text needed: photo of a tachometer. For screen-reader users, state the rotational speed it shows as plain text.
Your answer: 5400 rpm
